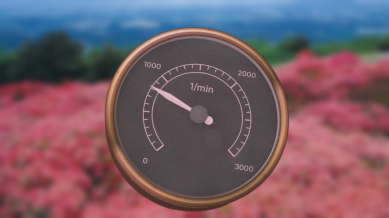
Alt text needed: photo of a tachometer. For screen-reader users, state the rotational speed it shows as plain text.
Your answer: 800 rpm
